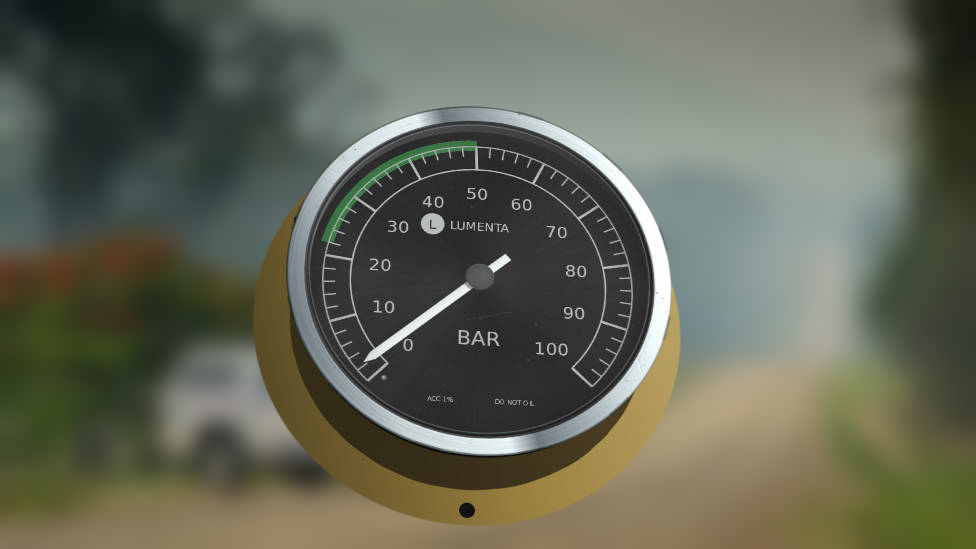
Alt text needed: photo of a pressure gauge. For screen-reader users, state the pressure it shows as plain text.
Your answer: 2 bar
